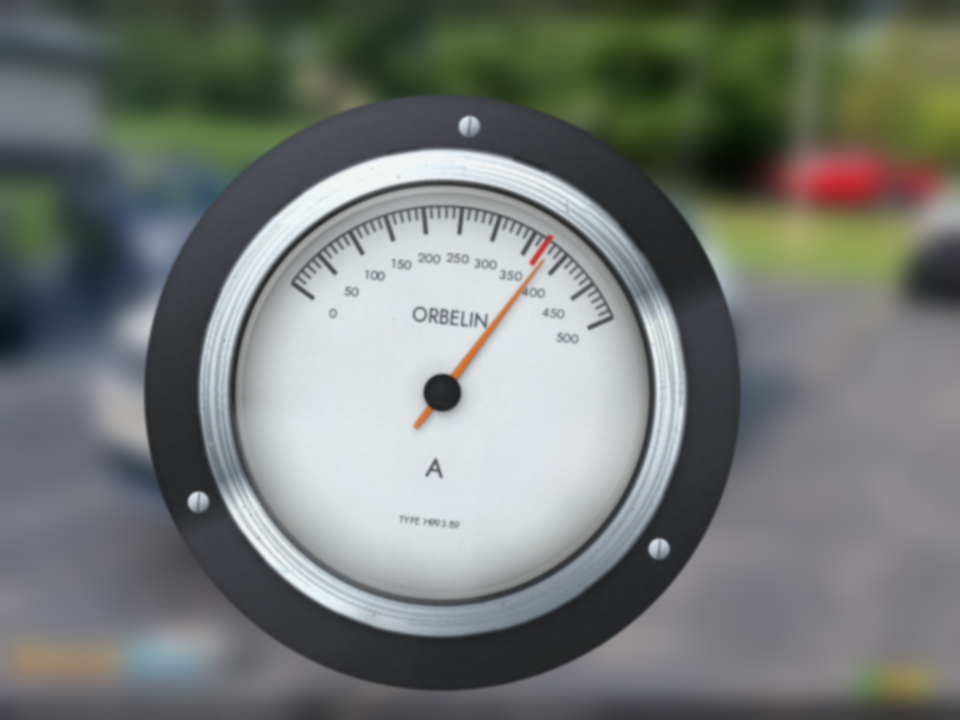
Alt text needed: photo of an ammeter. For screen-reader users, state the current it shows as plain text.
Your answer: 380 A
